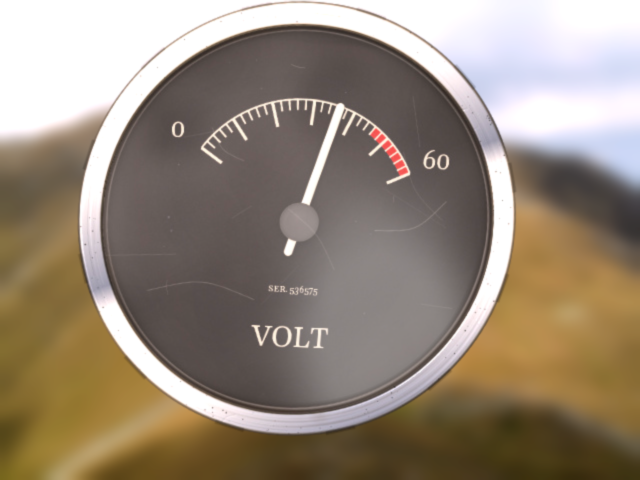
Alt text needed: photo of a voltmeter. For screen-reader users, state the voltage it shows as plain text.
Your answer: 36 V
